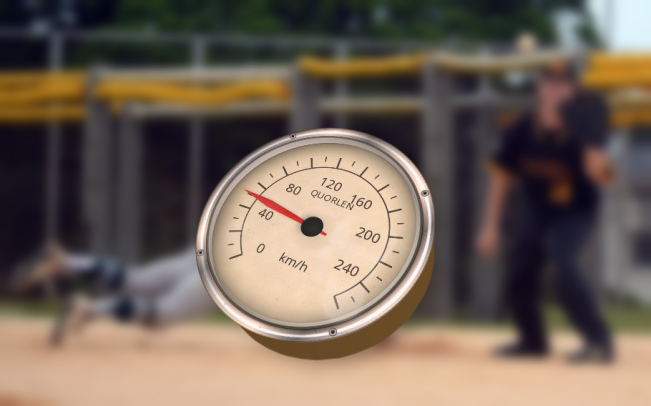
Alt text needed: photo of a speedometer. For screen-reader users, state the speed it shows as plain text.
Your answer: 50 km/h
